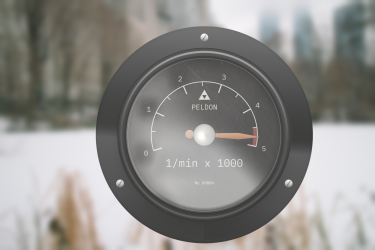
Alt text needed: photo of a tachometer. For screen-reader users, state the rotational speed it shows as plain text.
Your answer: 4750 rpm
